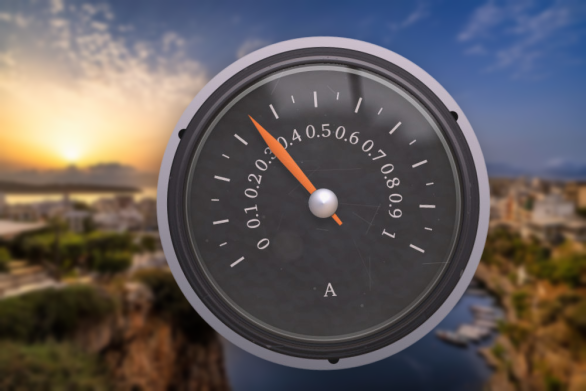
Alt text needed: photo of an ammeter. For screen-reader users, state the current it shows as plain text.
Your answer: 0.35 A
